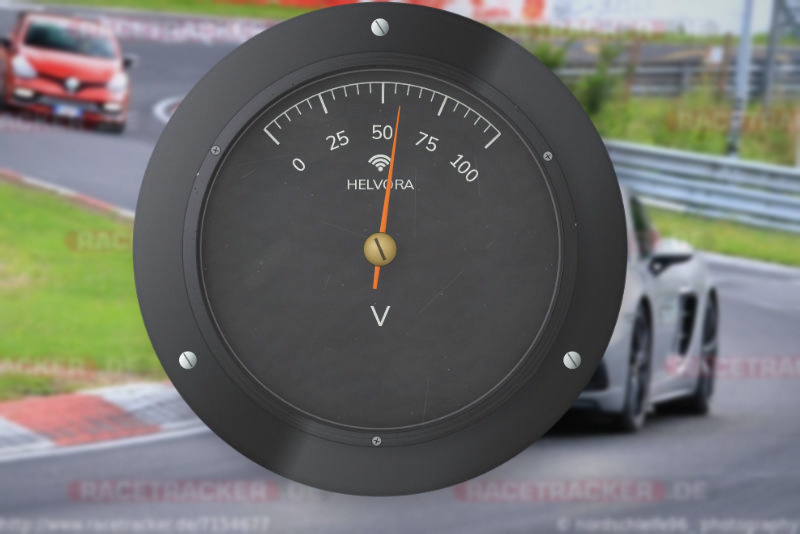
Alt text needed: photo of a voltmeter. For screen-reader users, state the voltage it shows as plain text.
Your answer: 57.5 V
